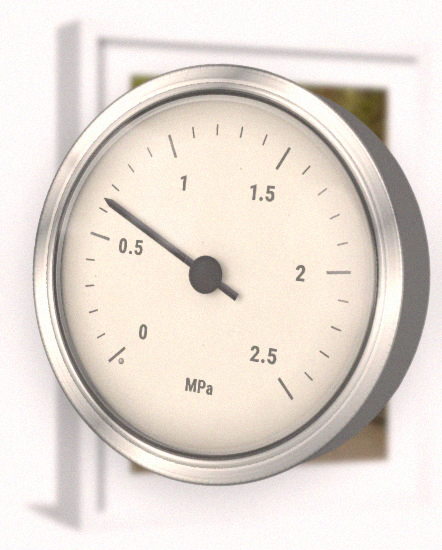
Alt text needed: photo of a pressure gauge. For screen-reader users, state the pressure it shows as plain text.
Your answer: 0.65 MPa
